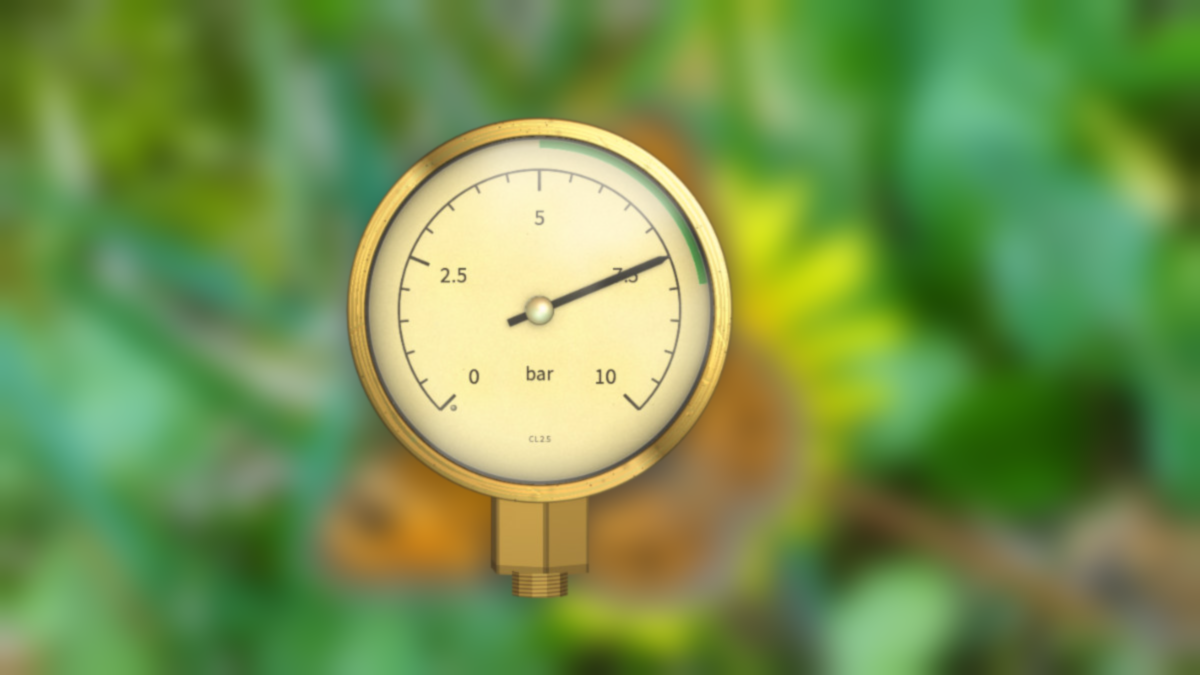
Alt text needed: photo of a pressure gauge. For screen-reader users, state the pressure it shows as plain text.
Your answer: 7.5 bar
